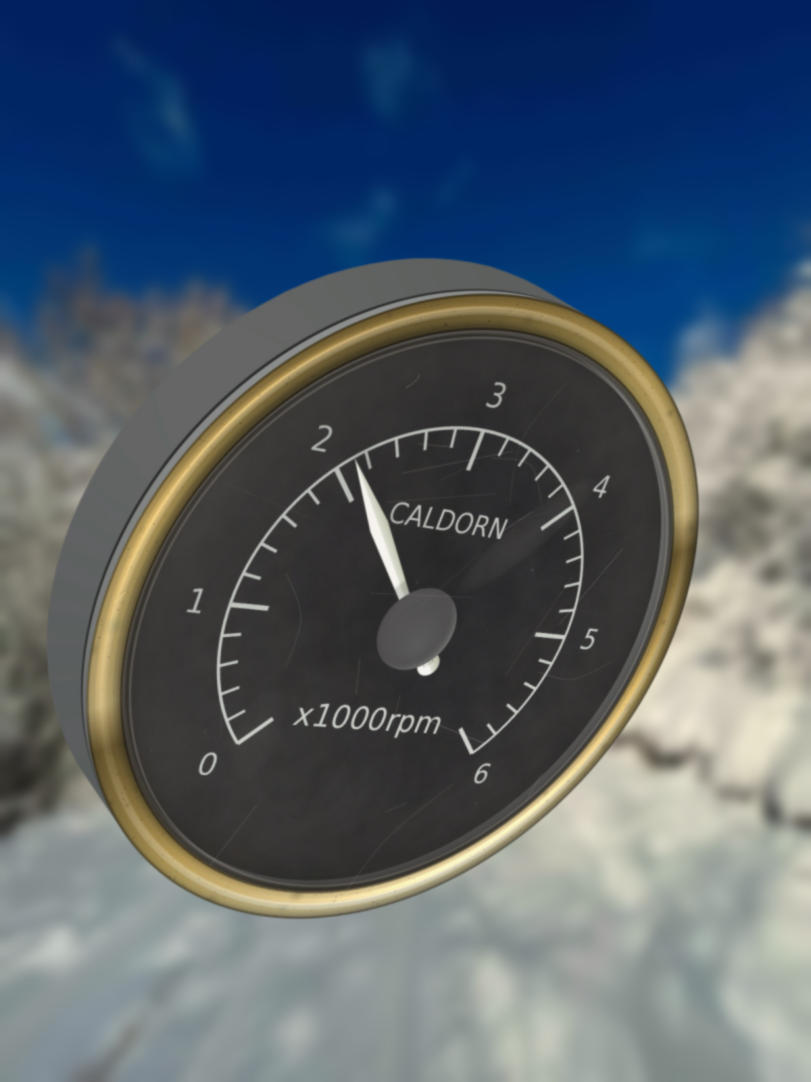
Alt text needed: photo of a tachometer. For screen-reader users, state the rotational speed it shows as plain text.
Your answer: 2100 rpm
